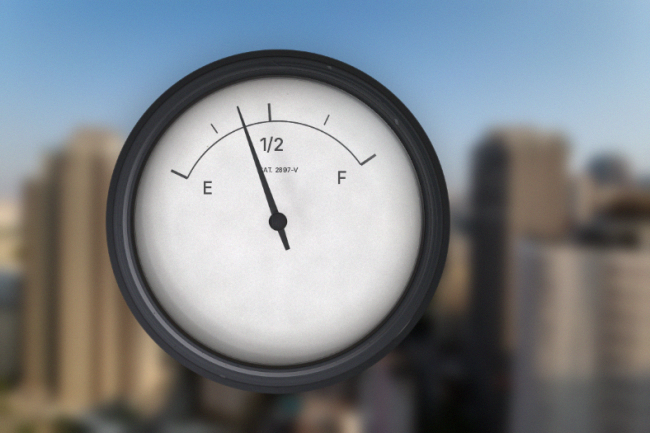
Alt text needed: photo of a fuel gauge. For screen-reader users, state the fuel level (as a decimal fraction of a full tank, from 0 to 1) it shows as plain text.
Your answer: 0.375
